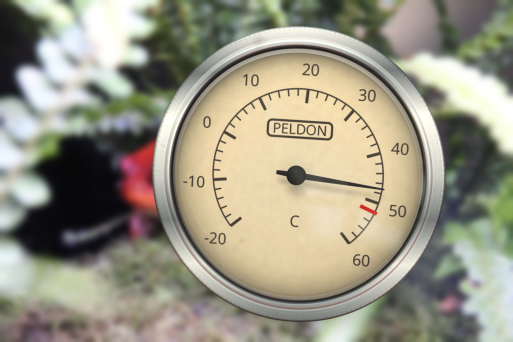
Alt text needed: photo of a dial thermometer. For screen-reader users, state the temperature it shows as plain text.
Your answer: 47 °C
